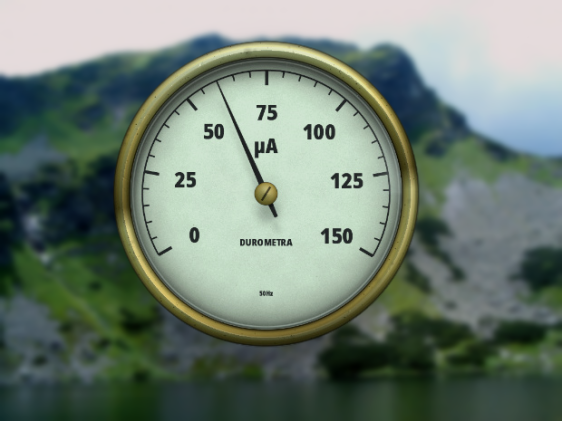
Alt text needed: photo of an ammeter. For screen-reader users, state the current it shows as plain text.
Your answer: 60 µA
